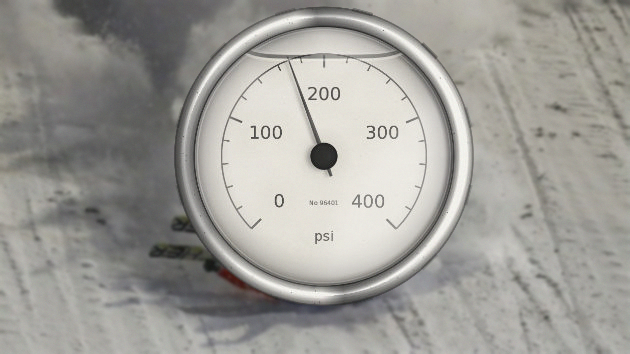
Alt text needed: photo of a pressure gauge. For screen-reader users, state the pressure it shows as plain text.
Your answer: 170 psi
